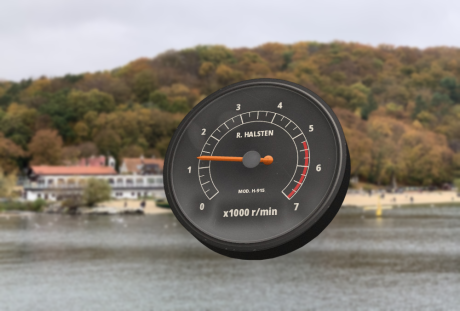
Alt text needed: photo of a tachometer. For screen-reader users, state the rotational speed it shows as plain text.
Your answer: 1250 rpm
